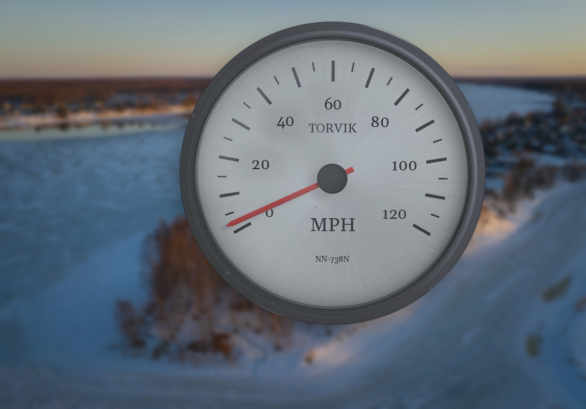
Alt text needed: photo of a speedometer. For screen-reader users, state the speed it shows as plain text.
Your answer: 2.5 mph
